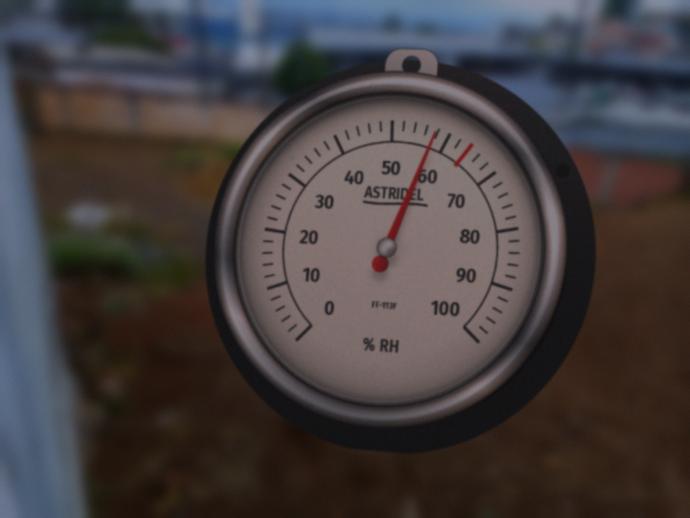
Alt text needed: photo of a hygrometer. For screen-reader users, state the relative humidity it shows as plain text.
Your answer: 58 %
